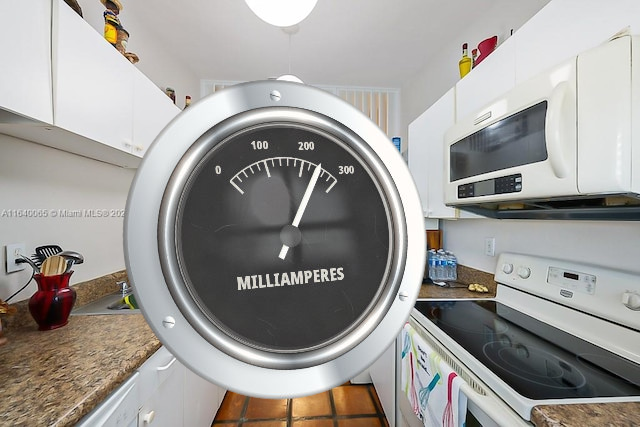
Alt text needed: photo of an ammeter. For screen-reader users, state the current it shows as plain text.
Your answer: 240 mA
